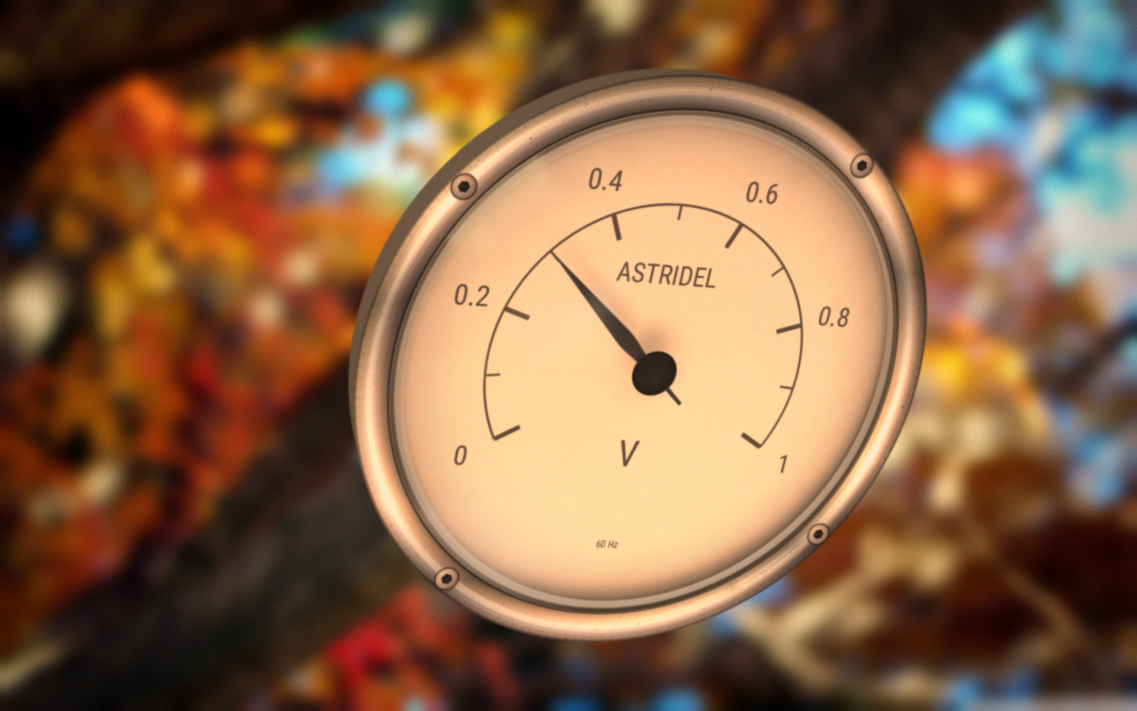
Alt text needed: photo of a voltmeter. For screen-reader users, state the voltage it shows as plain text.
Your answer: 0.3 V
